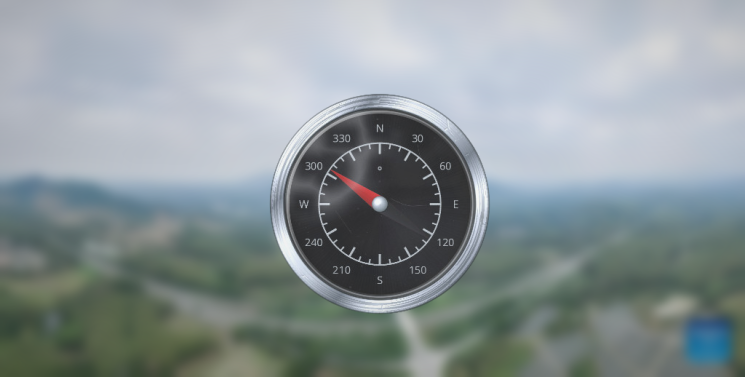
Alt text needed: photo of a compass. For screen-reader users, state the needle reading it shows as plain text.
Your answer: 305 °
